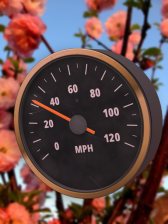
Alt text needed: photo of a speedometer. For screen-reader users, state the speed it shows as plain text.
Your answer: 32.5 mph
